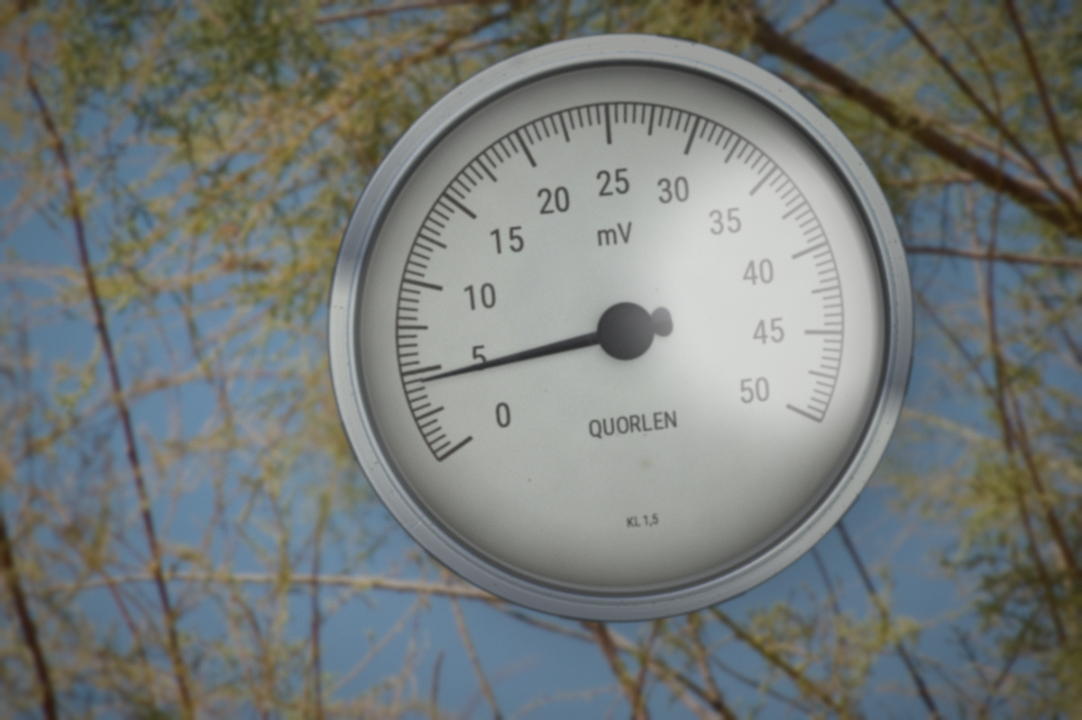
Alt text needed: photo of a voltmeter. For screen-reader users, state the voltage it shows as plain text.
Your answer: 4.5 mV
